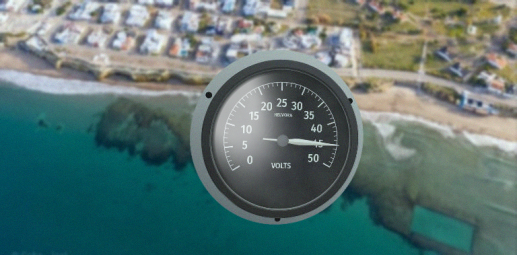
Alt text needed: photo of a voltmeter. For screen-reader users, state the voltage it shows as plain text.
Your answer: 45 V
